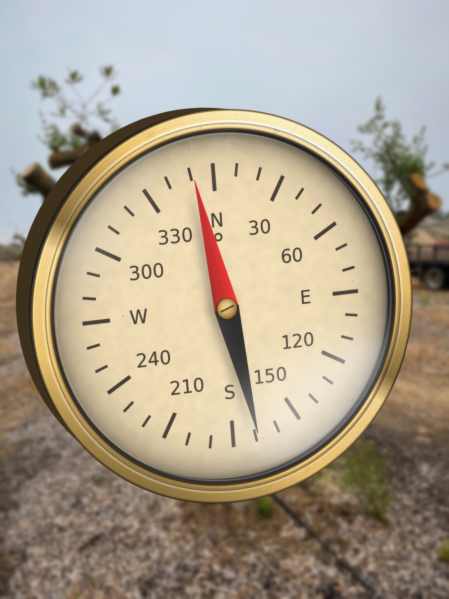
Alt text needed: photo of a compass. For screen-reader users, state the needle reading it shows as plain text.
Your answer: 350 °
